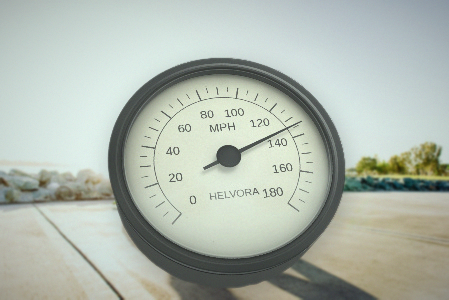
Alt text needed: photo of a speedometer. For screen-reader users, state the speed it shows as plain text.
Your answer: 135 mph
